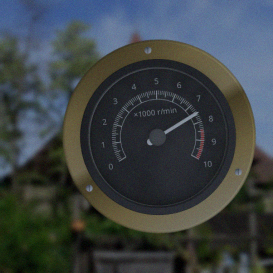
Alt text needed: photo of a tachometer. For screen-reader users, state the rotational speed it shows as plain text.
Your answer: 7500 rpm
